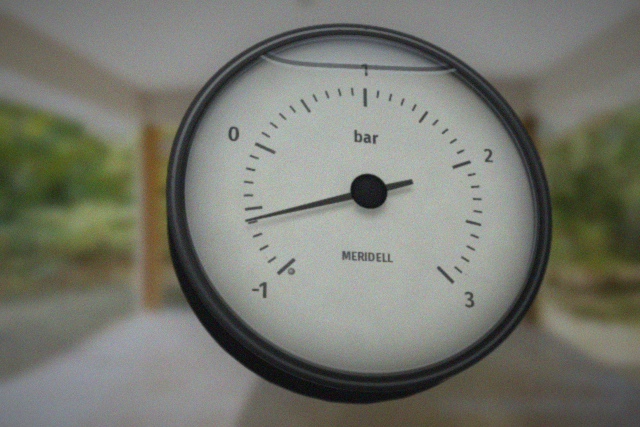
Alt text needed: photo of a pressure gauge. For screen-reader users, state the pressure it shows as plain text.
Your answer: -0.6 bar
